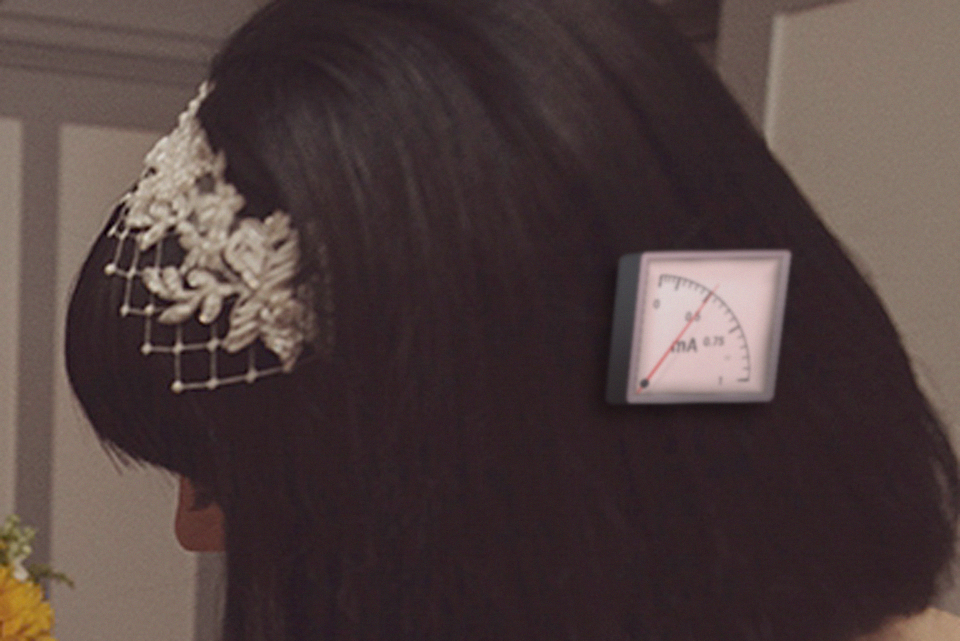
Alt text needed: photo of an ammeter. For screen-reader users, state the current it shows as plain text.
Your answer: 0.5 mA
